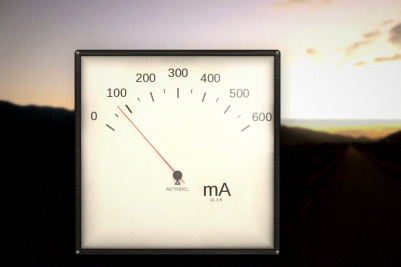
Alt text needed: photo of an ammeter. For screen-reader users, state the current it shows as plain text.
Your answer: 75 mA
